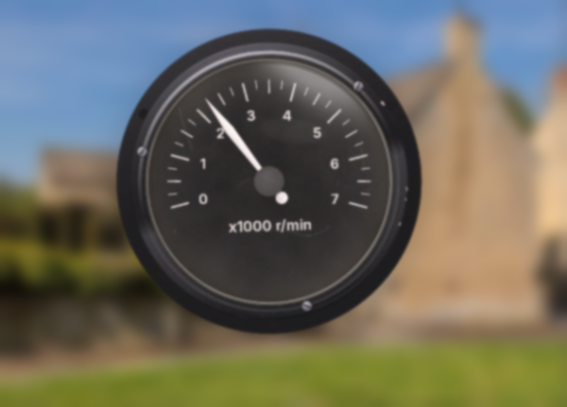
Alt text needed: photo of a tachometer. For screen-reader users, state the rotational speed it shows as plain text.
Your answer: 2250 rpm
